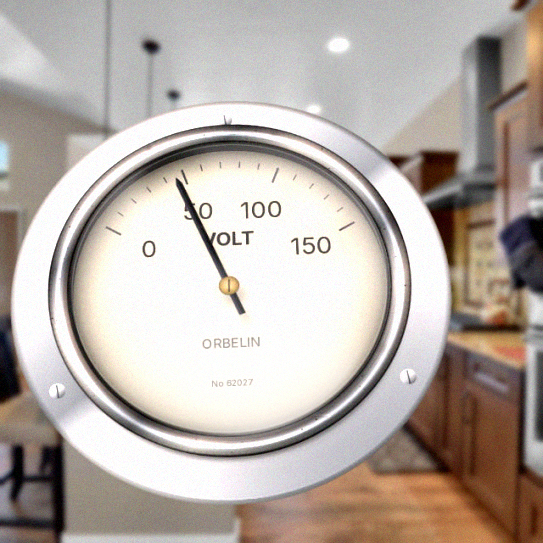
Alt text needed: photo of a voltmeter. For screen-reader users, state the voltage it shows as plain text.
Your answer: 45 V
